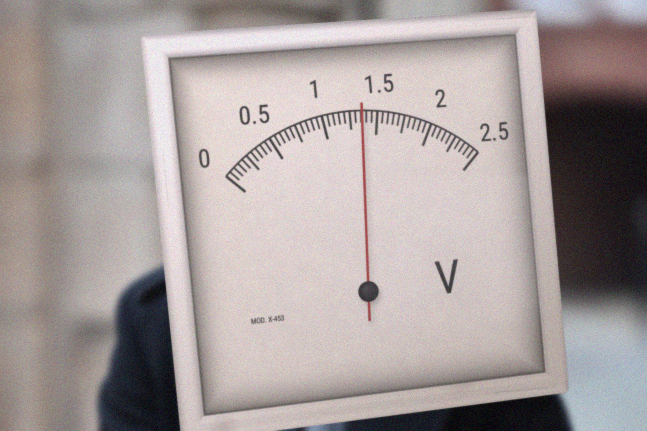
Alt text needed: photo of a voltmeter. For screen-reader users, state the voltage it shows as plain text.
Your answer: 1.35 V
